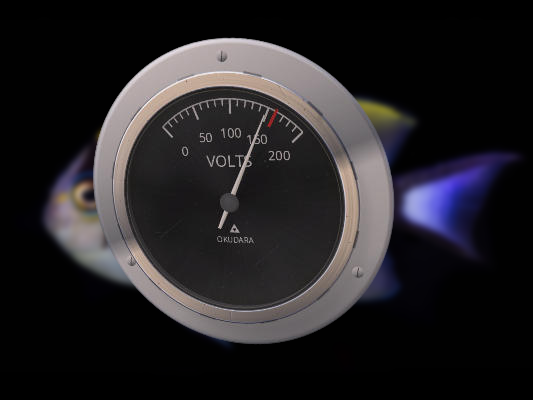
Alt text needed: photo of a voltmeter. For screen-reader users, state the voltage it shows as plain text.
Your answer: 150 V
